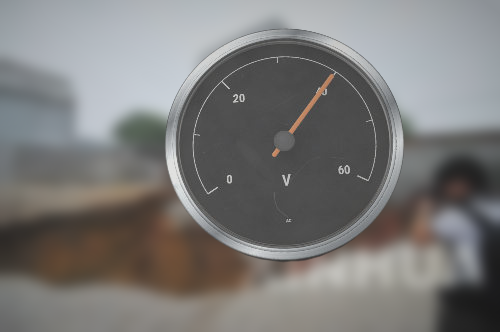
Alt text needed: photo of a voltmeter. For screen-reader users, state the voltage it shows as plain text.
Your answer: 40 V
